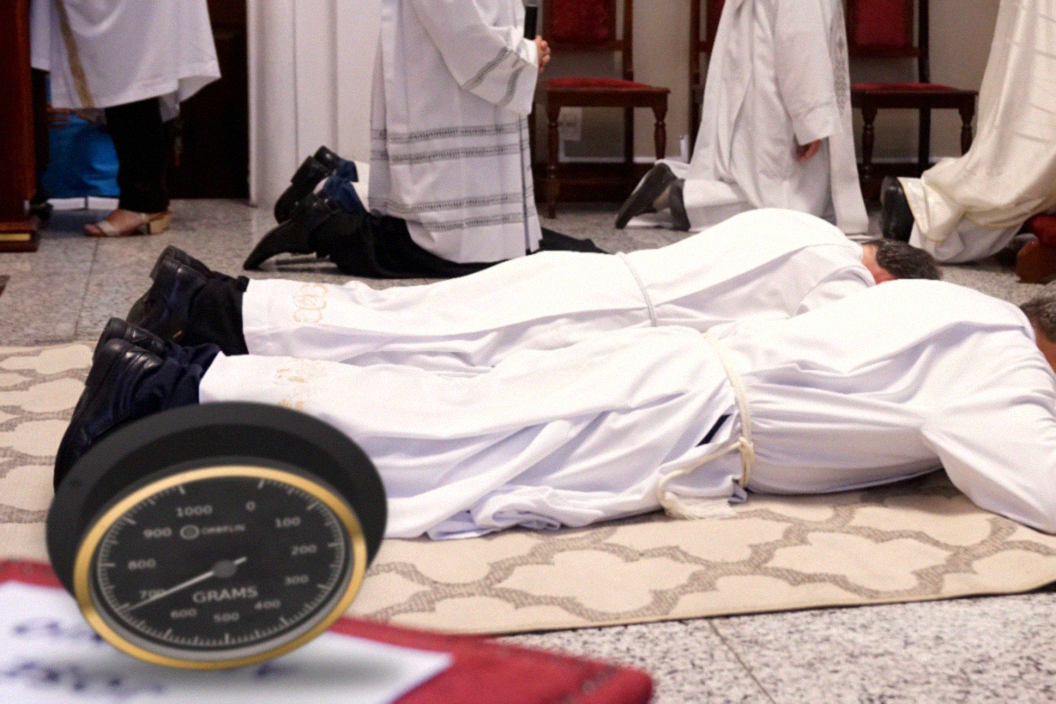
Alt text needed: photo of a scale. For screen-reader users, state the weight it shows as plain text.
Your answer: 700 g
